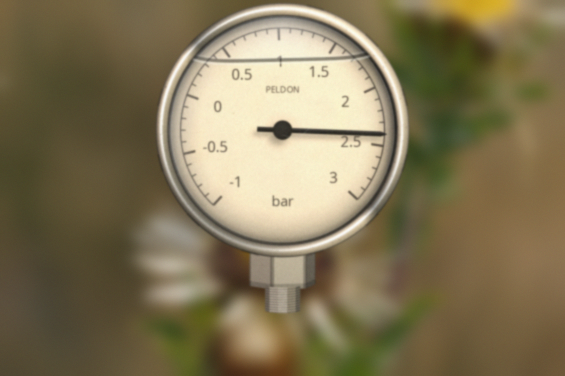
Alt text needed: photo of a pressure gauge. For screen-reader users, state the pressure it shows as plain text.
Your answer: 2.4 bar
